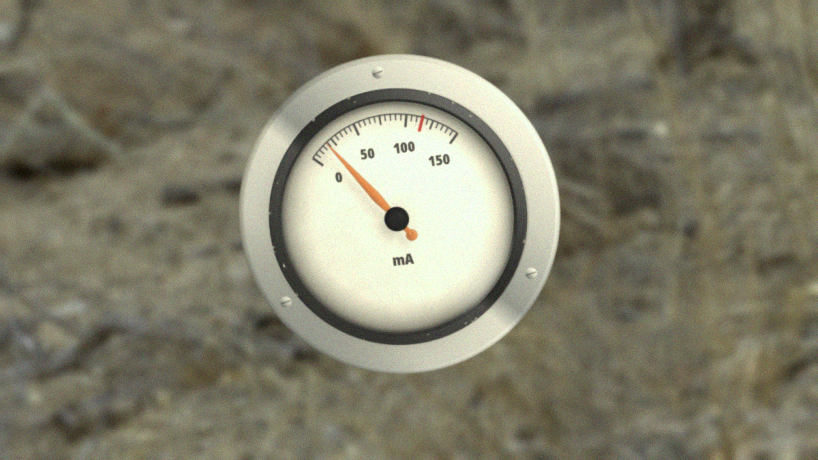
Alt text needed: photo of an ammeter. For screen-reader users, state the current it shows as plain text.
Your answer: 20 mA
